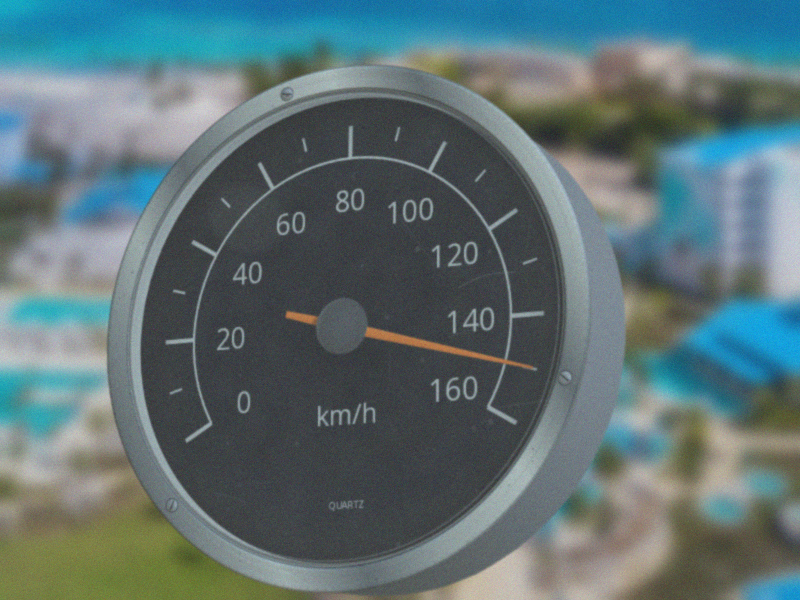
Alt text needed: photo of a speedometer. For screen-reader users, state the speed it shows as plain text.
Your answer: 150 km/h
